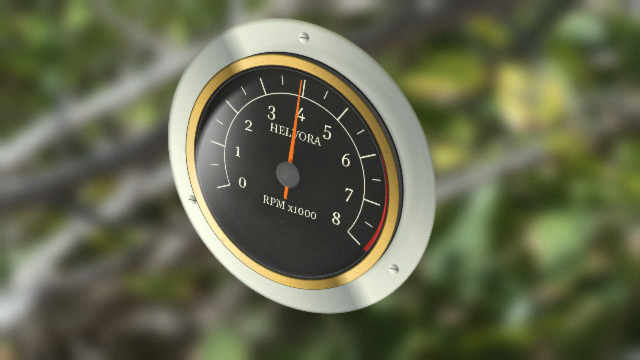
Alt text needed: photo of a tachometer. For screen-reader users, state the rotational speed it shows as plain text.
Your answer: 4000 rpm
